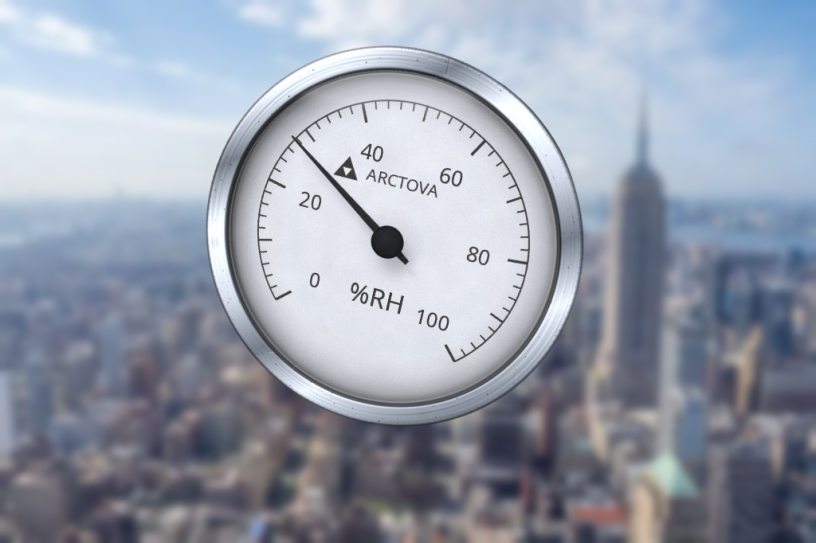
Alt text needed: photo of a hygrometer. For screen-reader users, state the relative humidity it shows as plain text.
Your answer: 28 %
